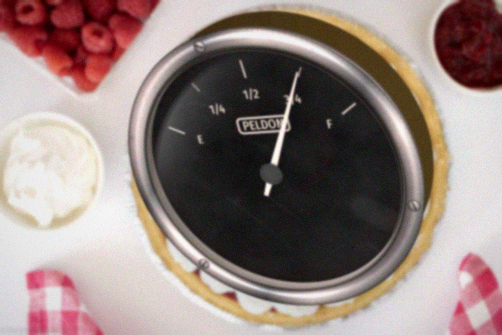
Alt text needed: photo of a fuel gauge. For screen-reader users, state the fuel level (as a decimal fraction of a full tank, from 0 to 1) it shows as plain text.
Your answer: 0.75
